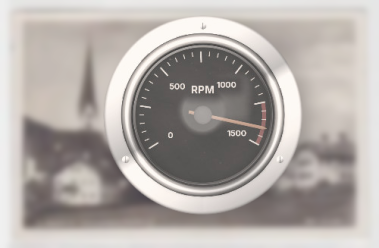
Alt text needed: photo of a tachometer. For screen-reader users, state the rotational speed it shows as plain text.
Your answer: 1400 rpm
